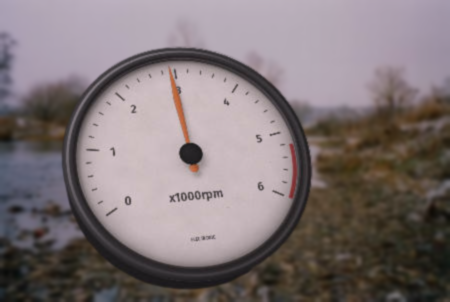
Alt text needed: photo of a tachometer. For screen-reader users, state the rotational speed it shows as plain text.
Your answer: 2900 rpm
